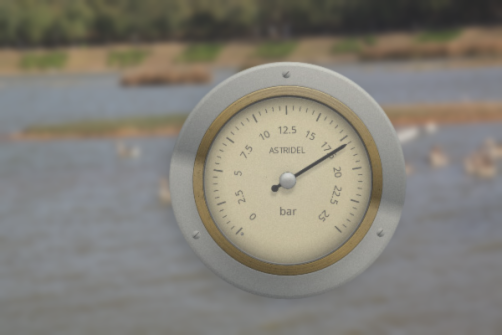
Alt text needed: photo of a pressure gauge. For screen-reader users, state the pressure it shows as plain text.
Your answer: 18 bar
